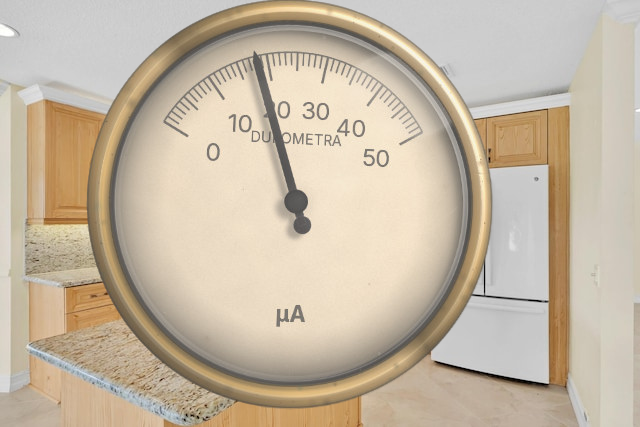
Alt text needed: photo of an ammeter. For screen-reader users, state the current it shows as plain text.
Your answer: 18 µA
